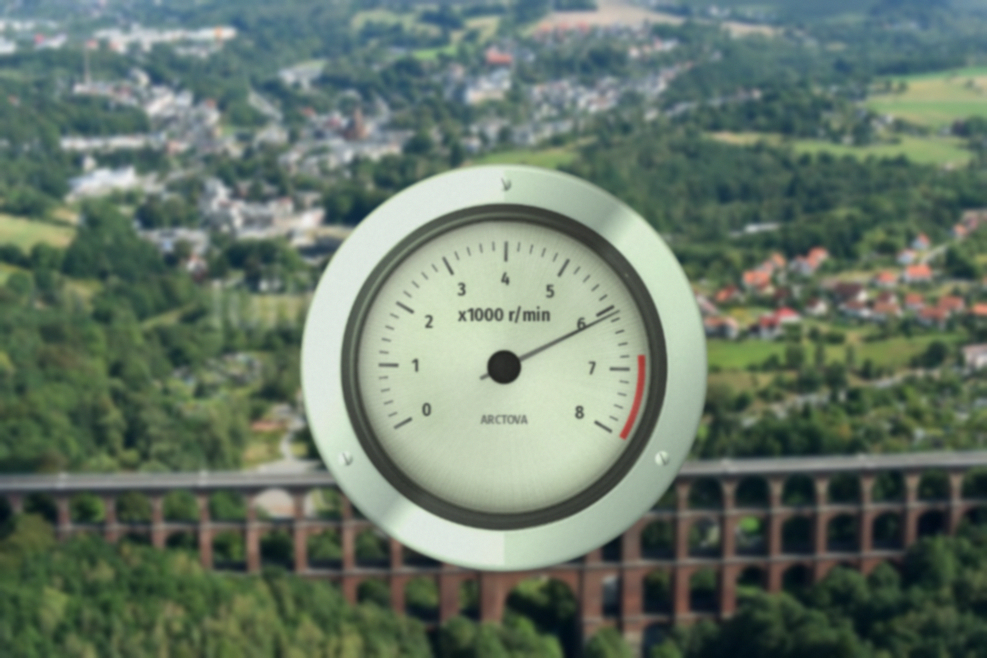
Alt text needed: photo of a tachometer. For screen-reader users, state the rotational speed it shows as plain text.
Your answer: 6100 rpm
